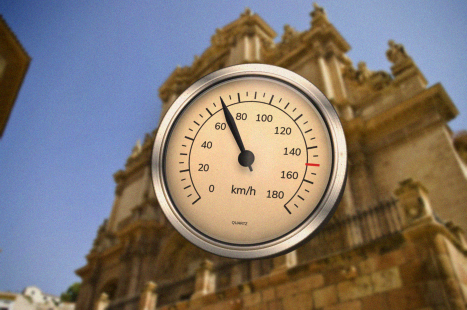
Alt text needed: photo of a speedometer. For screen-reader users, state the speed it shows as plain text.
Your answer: 70 km/h
